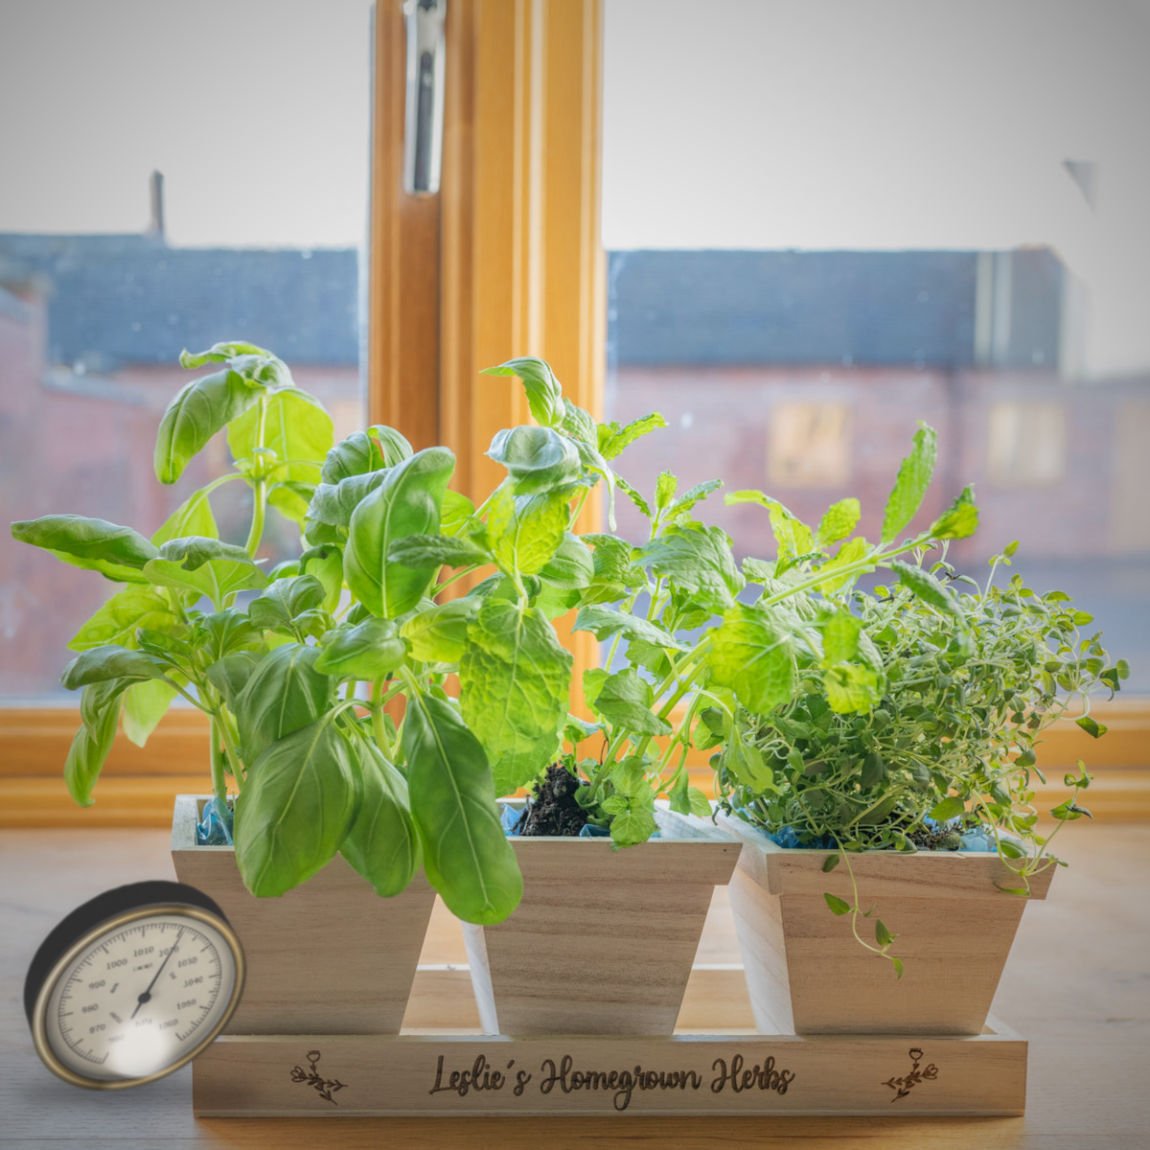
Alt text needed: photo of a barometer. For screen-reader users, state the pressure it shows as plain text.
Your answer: 1020 hPa
